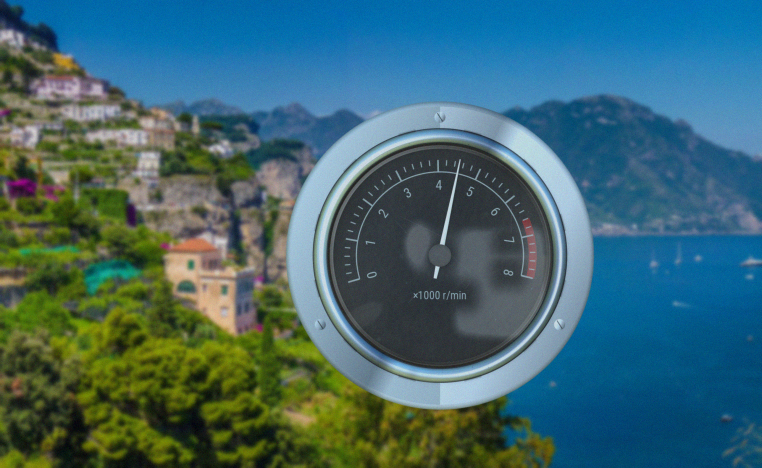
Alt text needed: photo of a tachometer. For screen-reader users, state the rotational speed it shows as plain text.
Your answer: 4500 rpm
